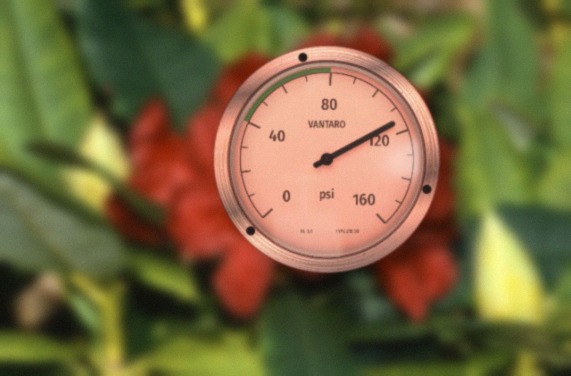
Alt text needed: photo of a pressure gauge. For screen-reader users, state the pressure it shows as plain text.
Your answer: 115 psi
